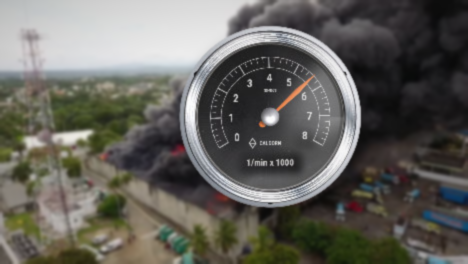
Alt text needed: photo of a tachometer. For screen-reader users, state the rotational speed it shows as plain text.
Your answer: 5600 rpm
